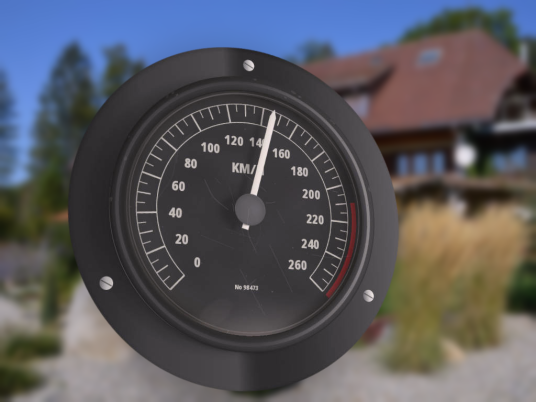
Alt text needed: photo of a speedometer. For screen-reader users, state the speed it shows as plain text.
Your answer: 145 km/h
